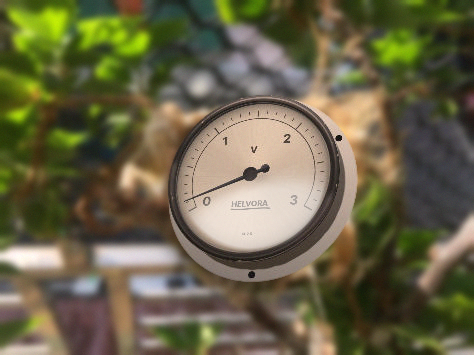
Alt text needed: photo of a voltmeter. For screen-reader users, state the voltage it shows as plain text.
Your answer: 0.1 V
